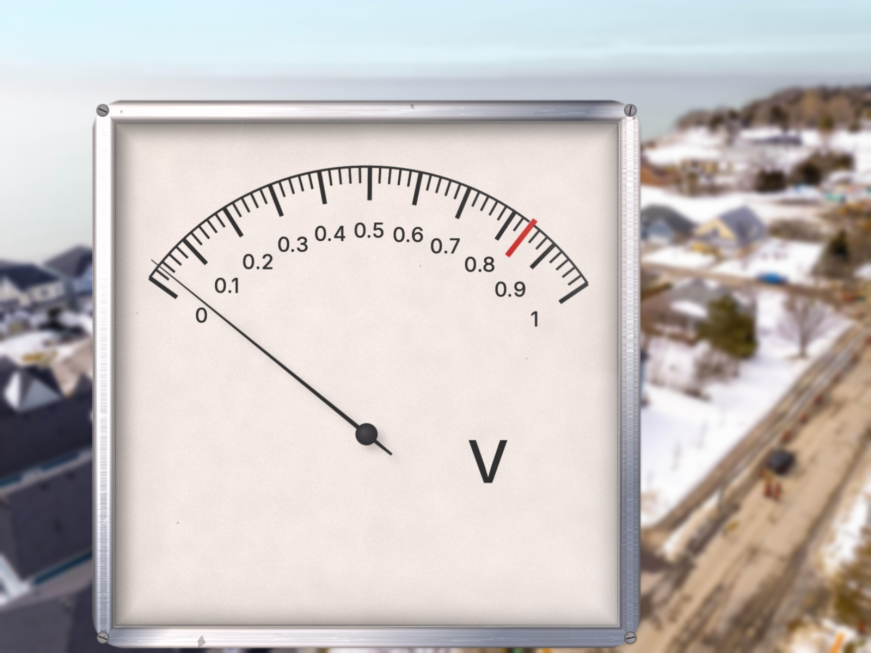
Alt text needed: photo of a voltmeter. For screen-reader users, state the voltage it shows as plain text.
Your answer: 0.03 V
